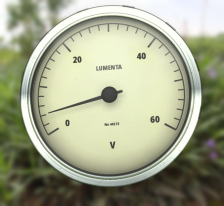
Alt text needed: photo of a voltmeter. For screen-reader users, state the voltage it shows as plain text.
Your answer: 4 V
